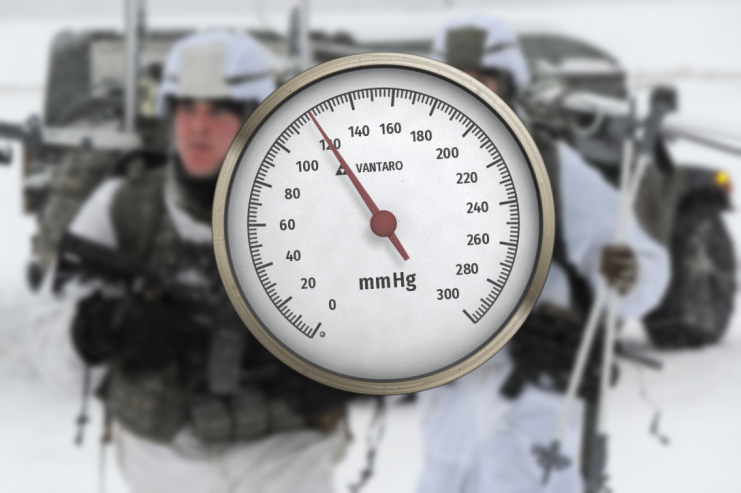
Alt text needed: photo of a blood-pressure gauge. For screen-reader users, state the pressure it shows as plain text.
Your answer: 120 mmHg
